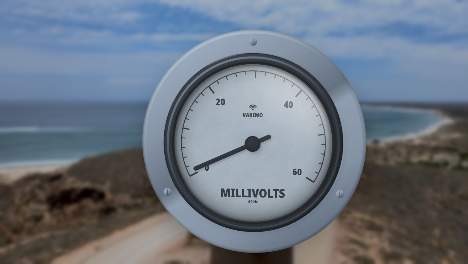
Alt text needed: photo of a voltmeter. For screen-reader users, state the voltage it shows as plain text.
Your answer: 1 mV
